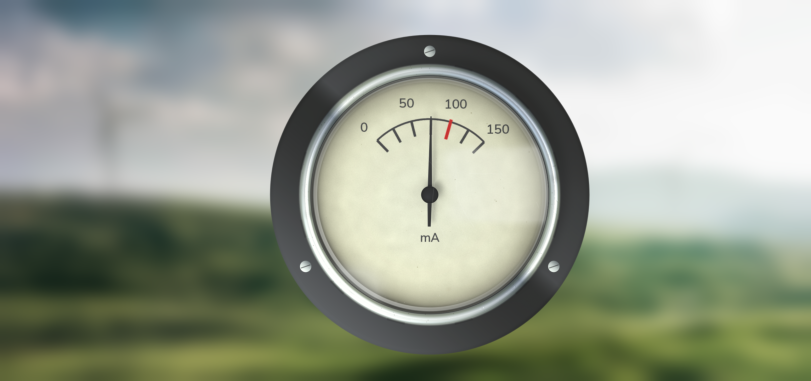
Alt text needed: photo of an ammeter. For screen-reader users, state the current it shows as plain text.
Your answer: 75 mA
